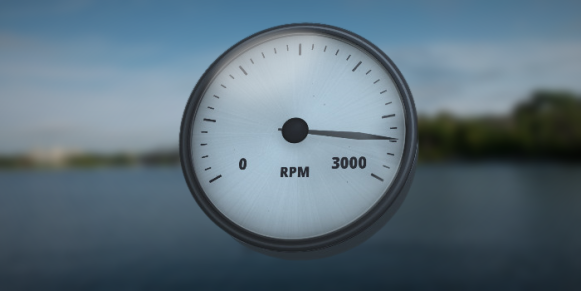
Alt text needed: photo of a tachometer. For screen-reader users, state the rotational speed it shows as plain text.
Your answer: 2700 rpm
